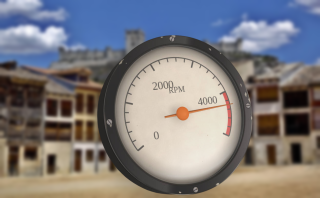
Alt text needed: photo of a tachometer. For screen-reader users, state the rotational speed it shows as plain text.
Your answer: 4300 rpm
